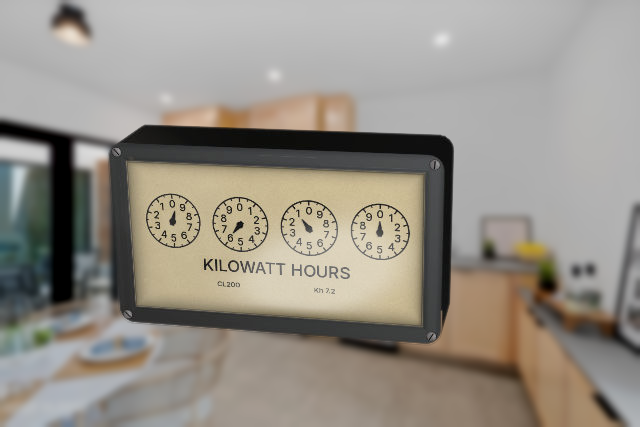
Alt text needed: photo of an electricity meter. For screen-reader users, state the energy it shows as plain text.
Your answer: 9610 kWh
